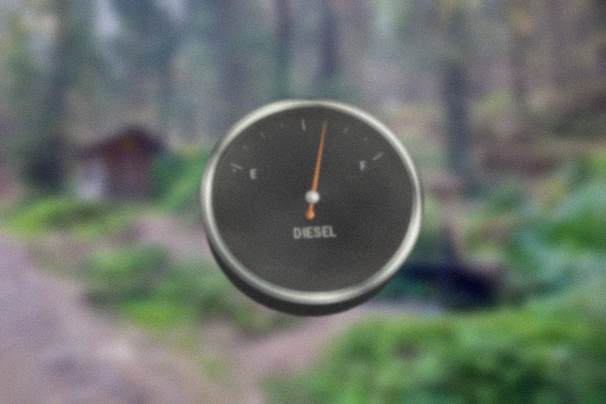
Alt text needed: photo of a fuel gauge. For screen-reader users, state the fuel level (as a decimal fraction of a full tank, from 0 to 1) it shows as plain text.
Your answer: 0.625
